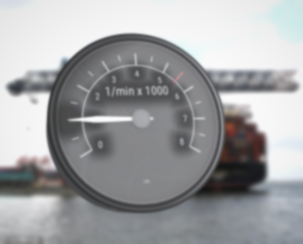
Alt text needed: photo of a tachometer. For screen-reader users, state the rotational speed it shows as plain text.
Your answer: 1000 rpm
